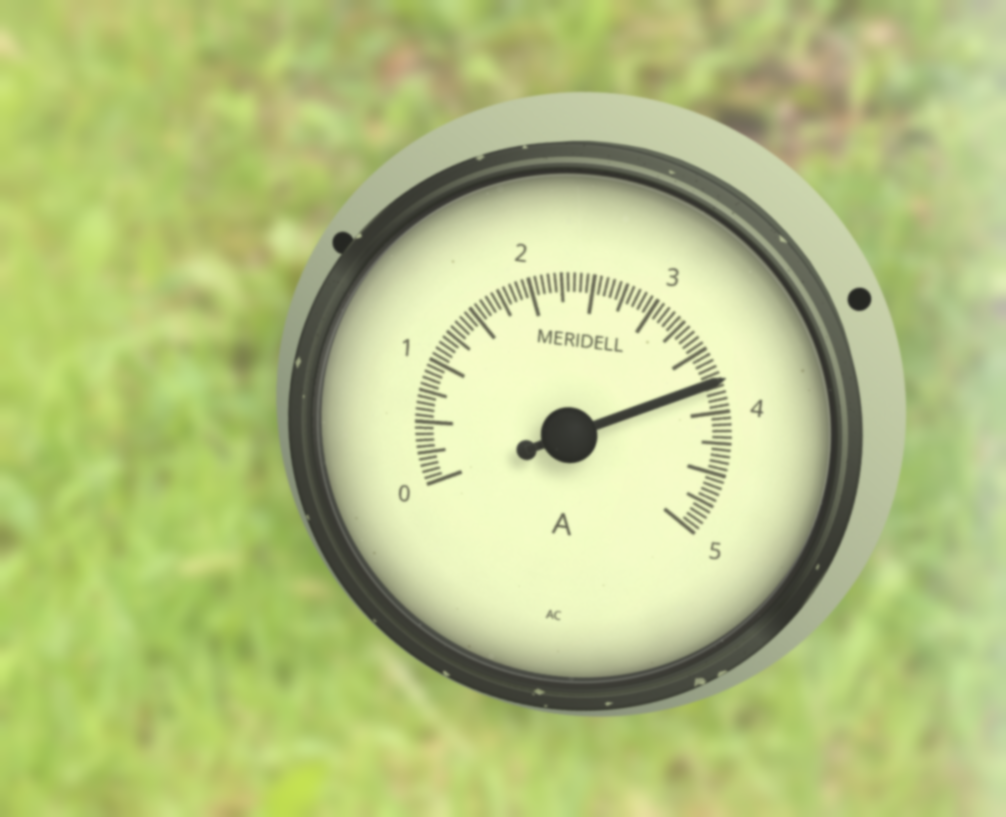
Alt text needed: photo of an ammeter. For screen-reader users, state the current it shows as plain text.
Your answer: 3.75 A
